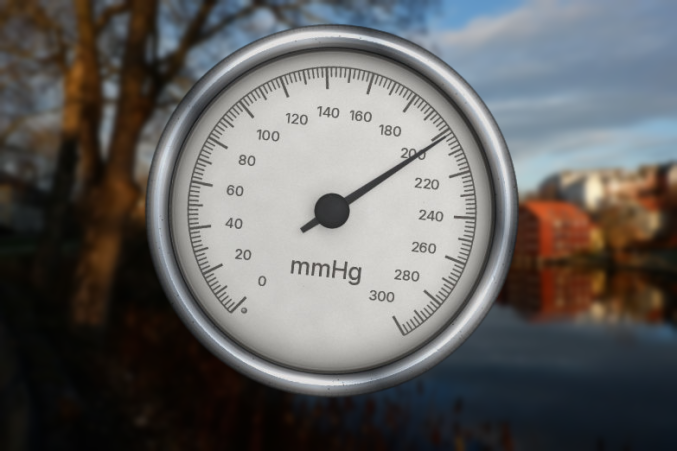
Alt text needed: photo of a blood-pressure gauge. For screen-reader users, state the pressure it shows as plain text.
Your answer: 202 mmHg
